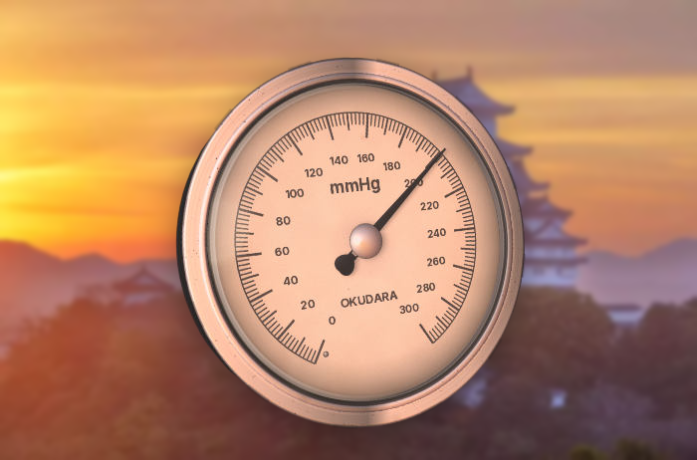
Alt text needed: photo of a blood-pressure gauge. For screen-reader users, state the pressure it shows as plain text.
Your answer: 200 mmHg
